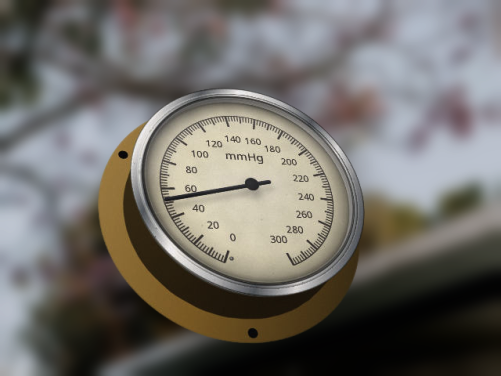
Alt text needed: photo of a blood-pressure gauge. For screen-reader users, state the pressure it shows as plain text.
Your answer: 50 mmHg
